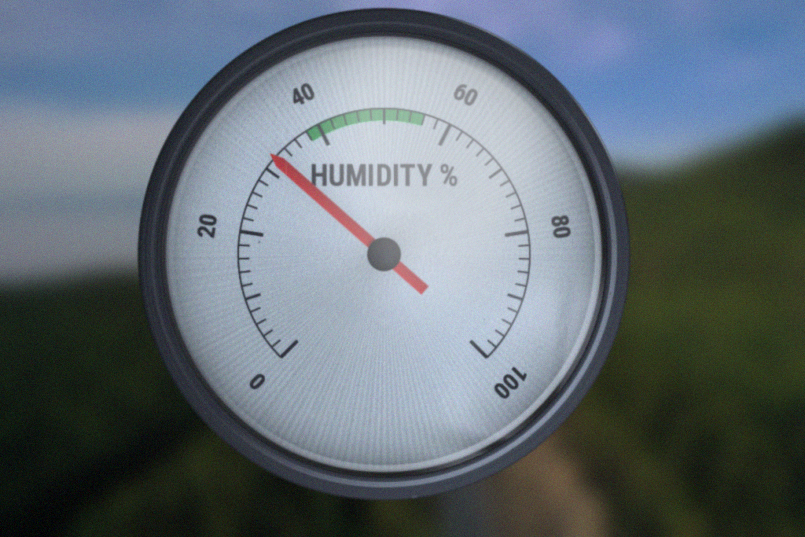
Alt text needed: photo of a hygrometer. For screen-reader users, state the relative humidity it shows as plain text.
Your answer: 32 %
